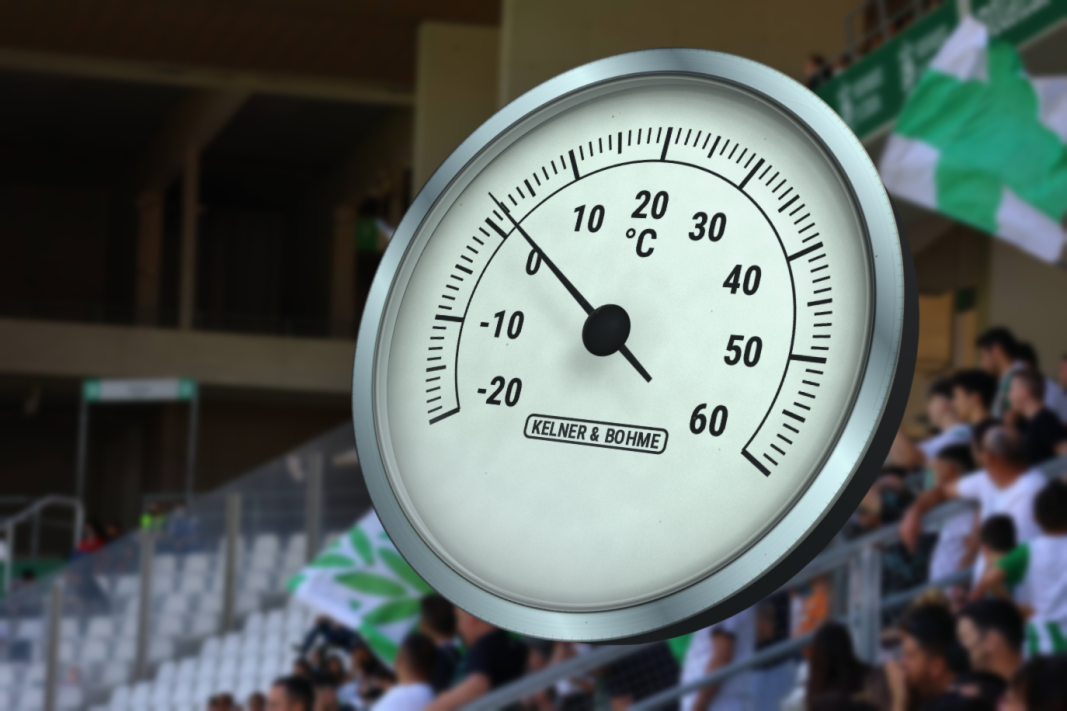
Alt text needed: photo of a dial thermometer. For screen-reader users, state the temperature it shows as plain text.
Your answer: 2 °C
